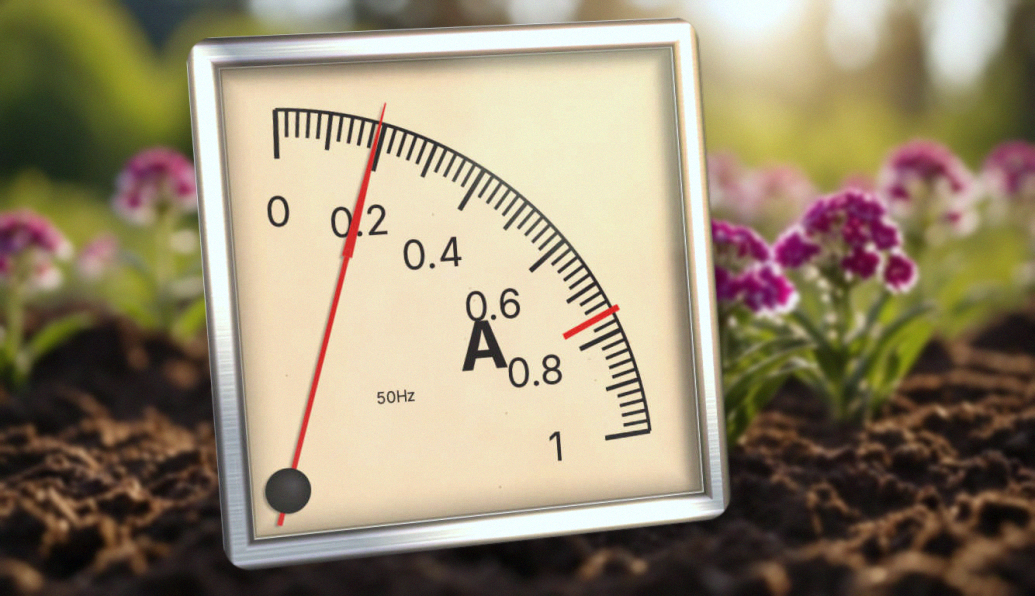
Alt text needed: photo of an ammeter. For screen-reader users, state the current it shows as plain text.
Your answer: 0.19 A
